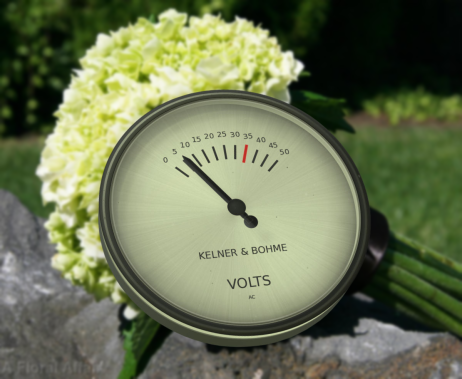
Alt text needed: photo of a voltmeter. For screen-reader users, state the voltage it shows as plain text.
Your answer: 5 V
